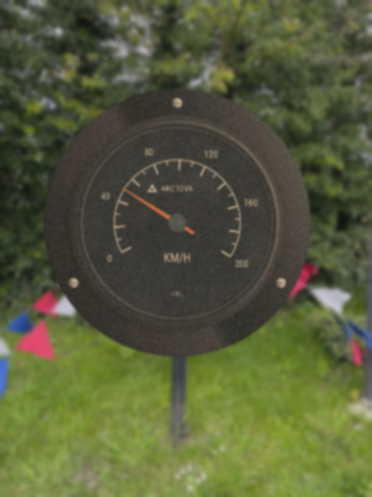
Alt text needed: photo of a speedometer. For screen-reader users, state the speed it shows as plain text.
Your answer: 50 km/h
